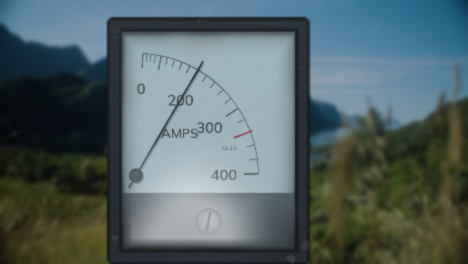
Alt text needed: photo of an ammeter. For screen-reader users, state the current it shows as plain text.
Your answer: 200 A
